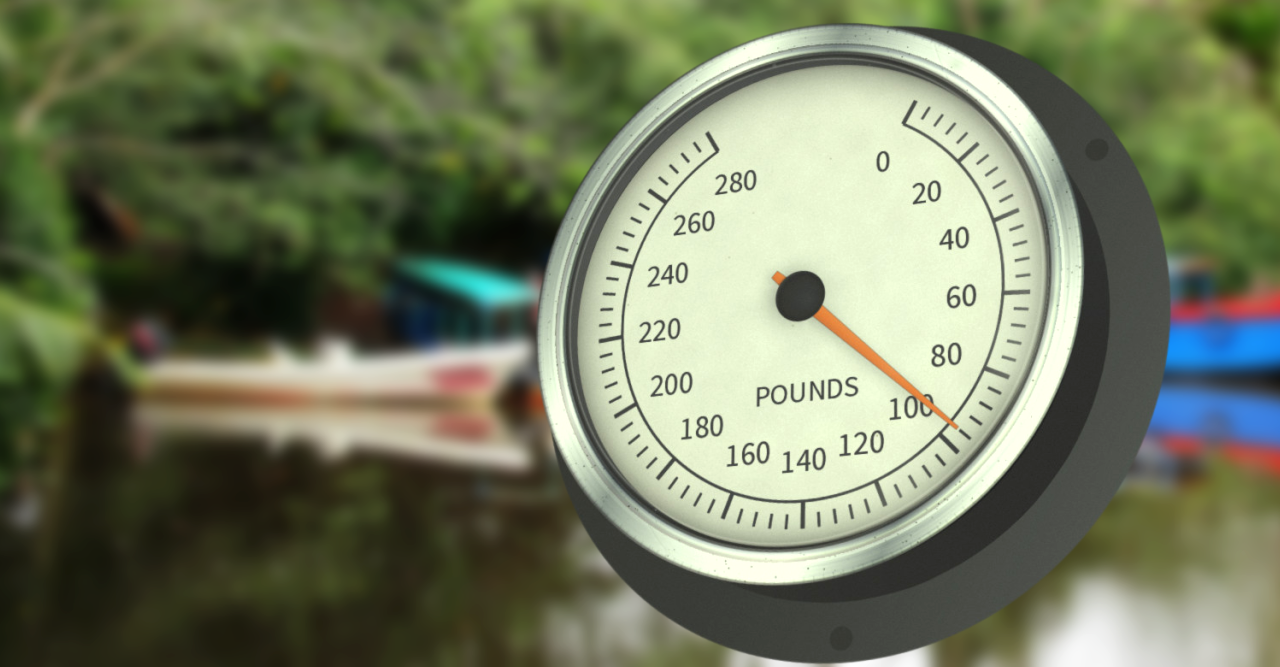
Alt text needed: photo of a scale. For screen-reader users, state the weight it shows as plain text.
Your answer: 96 lb
